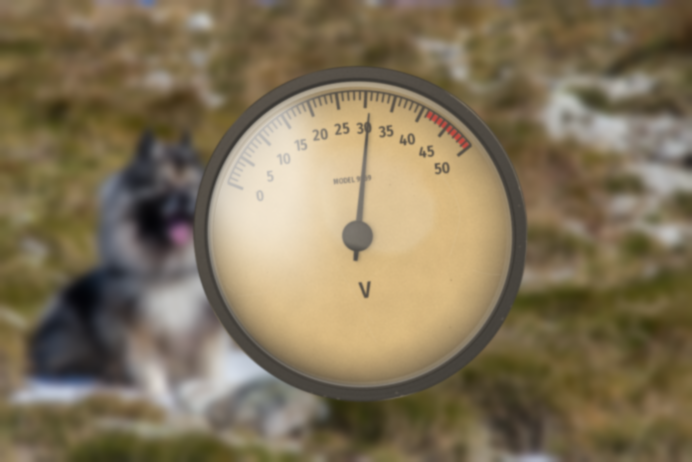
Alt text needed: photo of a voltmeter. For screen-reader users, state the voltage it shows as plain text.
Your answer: 31 V
